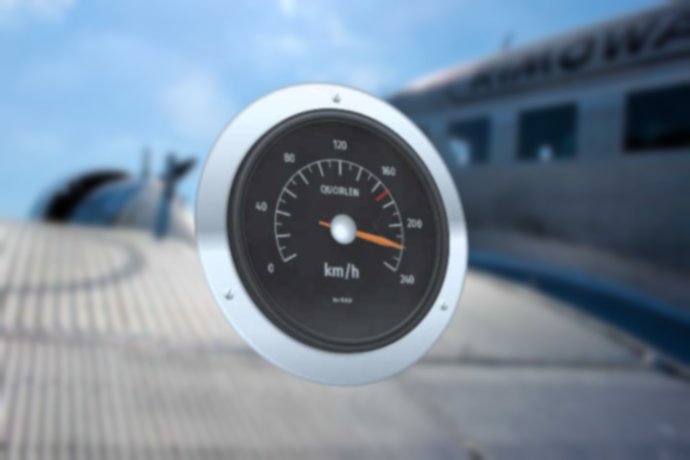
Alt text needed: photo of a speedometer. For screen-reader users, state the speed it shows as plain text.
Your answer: 220 km/h
